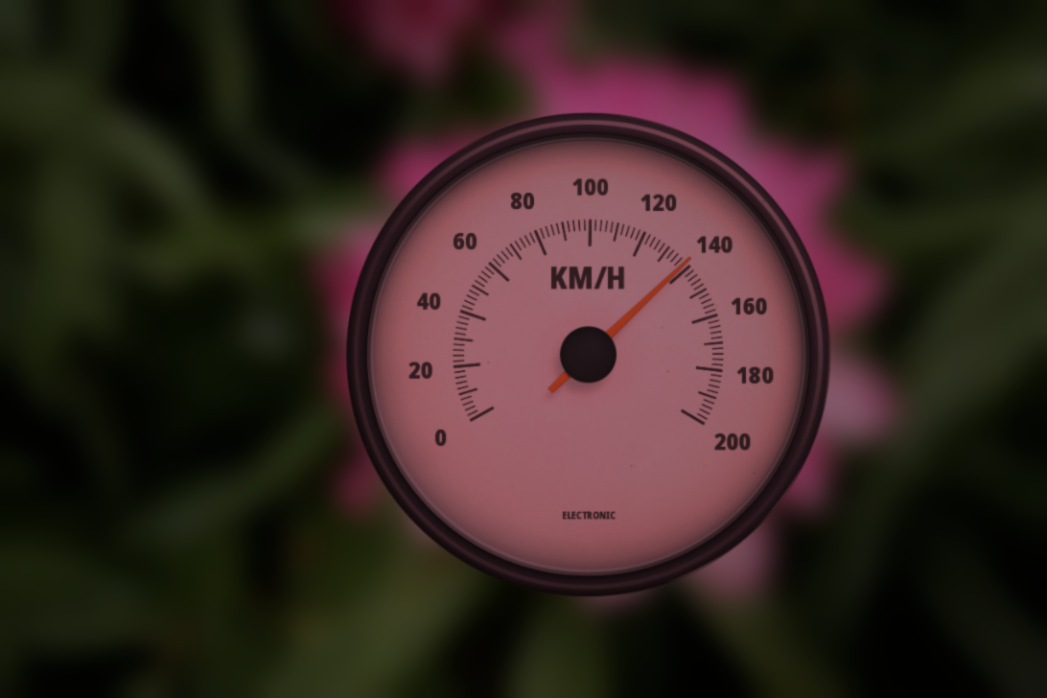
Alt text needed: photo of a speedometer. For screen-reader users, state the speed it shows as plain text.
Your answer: 138 km/h
